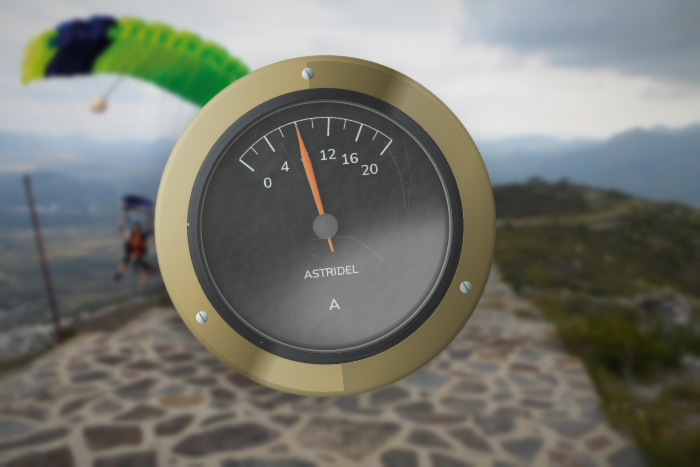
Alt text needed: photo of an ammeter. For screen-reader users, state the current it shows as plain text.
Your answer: 8 A
